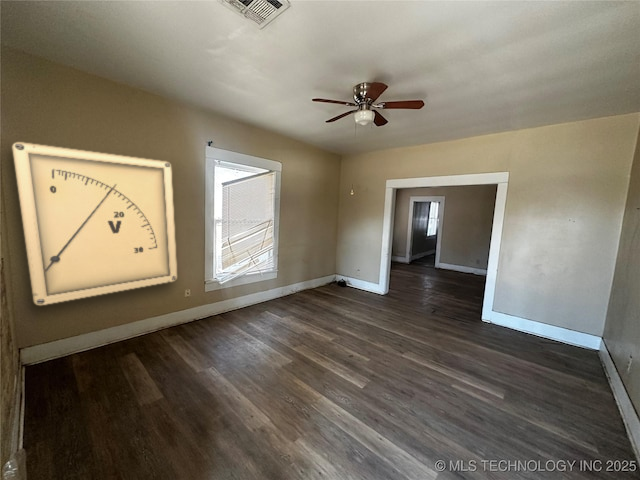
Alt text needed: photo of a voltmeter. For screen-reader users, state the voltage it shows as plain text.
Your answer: 15 V
